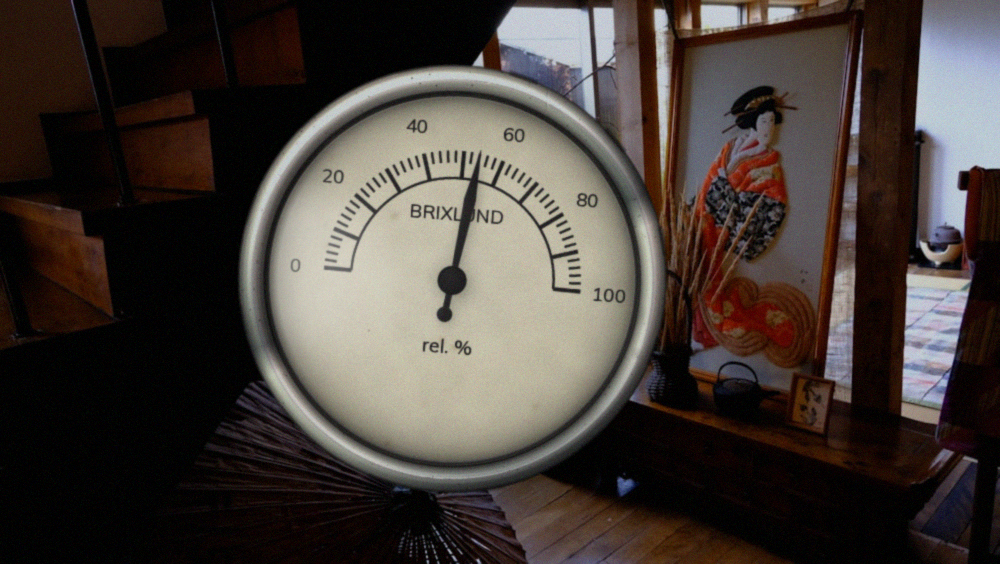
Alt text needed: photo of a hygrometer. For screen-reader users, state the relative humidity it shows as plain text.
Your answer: 54 %
